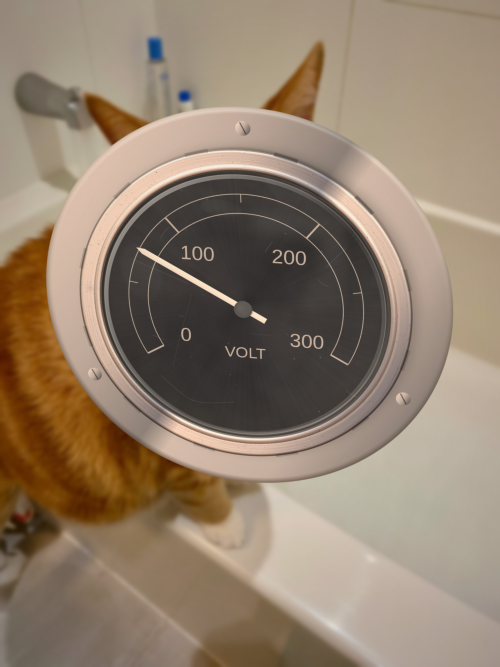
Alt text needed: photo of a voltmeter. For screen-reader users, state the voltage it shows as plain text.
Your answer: 75 V
